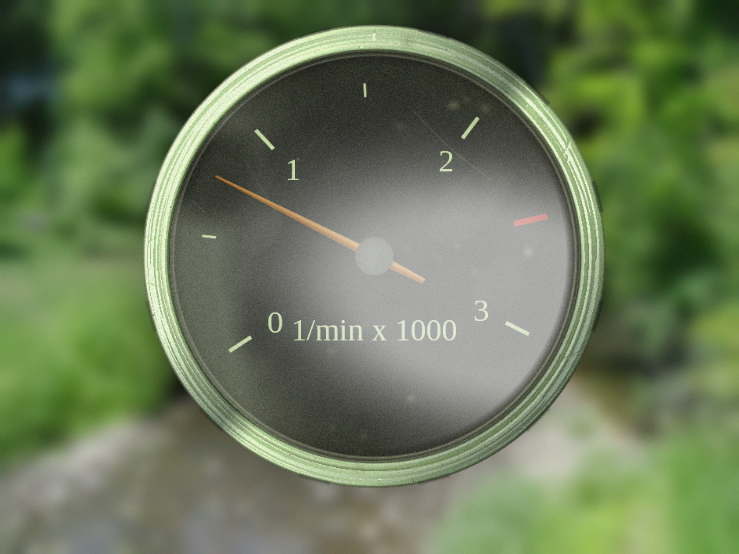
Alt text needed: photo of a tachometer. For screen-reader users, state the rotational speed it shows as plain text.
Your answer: 750 rpm
